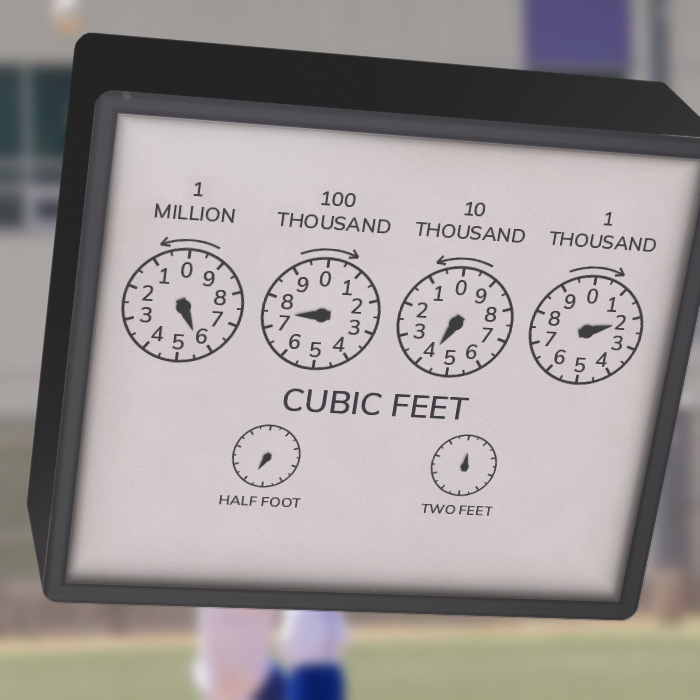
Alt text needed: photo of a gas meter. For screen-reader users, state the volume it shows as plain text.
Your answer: 574200 ft³
